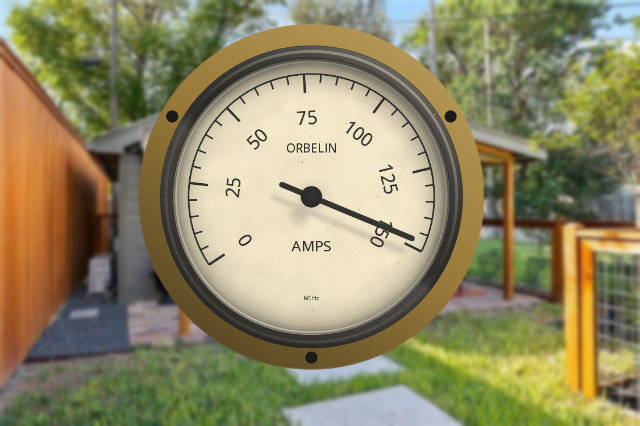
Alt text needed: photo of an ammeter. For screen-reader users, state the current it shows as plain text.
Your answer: 147.5 A
